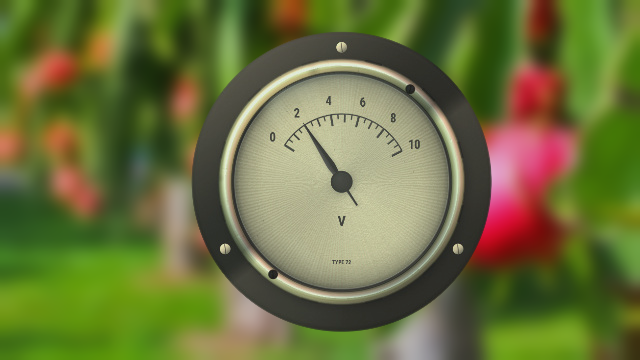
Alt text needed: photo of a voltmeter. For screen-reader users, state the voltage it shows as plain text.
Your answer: 2 V
